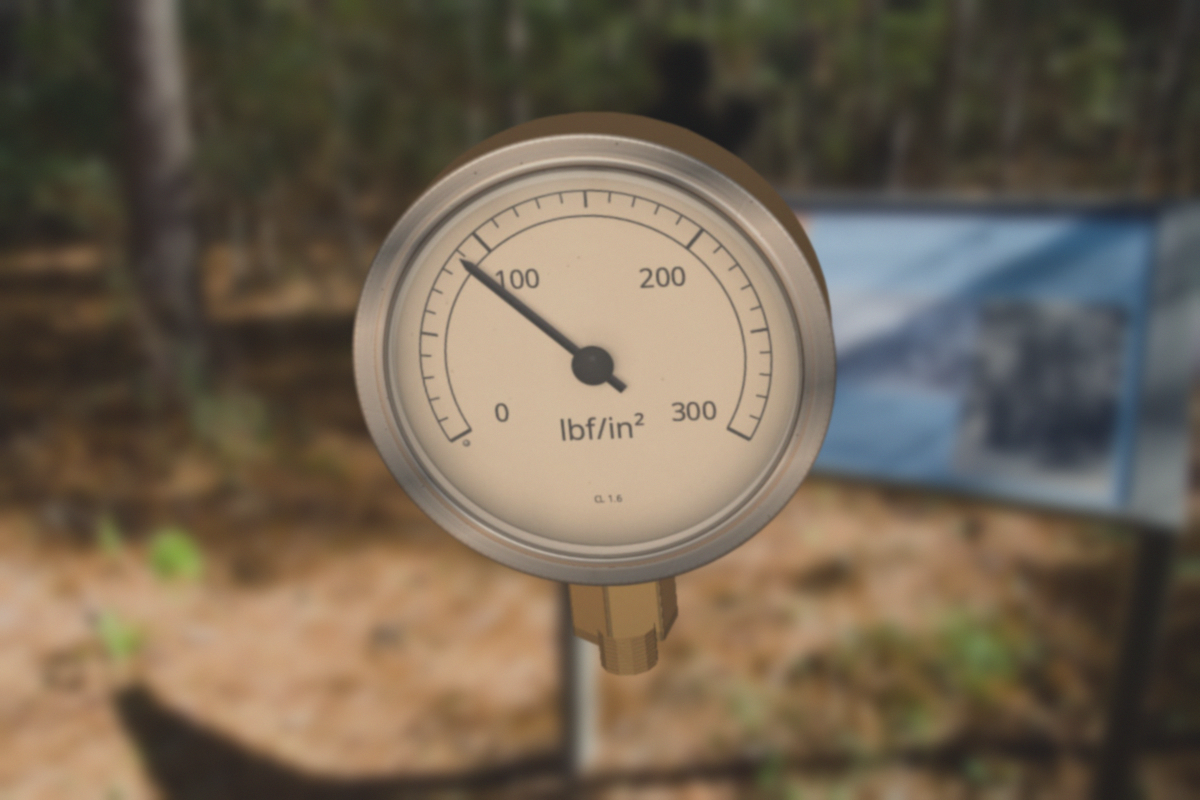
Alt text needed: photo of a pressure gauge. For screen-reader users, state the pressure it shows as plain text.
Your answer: 90 psi
